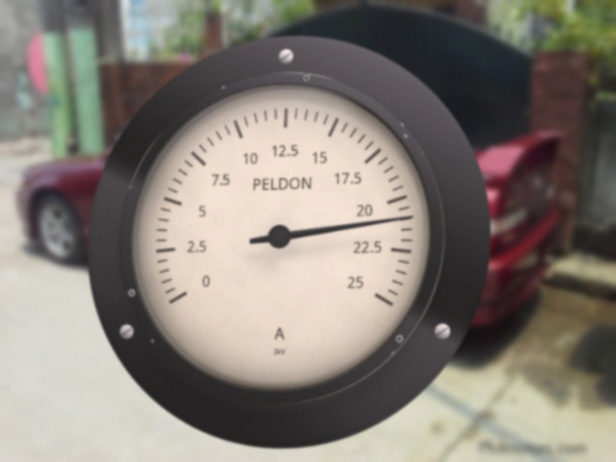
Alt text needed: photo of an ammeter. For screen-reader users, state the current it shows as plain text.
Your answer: 21 A
